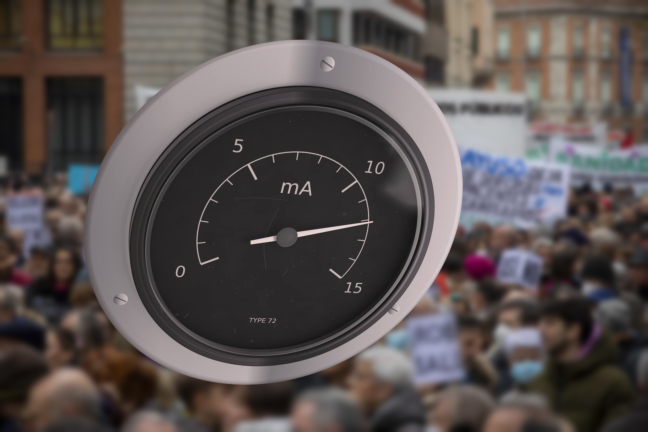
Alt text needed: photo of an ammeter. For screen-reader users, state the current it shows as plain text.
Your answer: 12 mA
